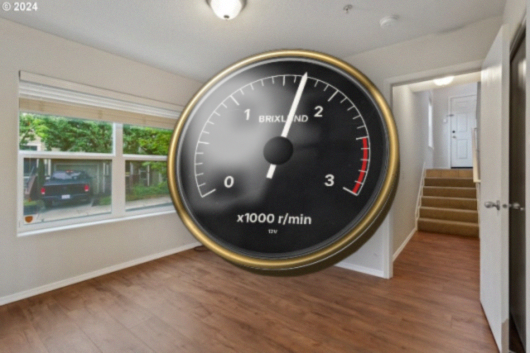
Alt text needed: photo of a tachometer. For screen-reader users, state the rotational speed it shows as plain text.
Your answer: 1700 rpm
